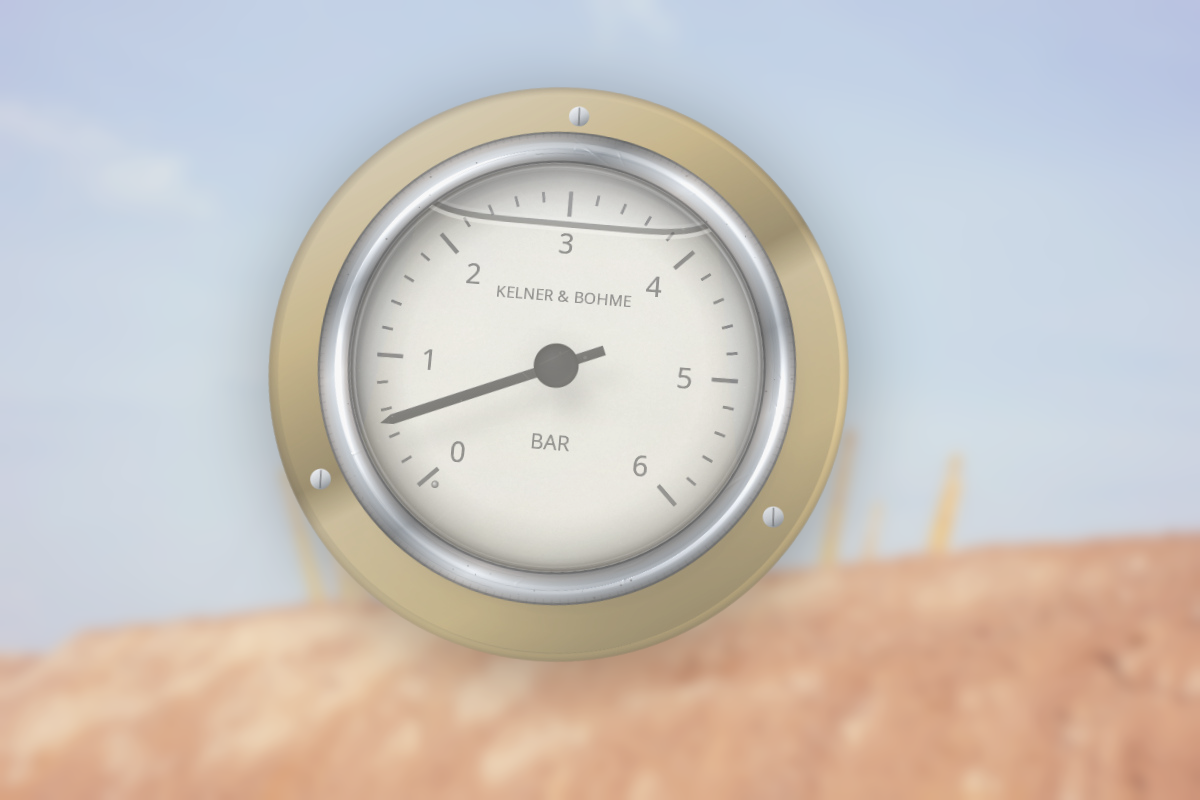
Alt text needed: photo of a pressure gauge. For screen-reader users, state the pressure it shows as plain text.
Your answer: 0.5 bar
